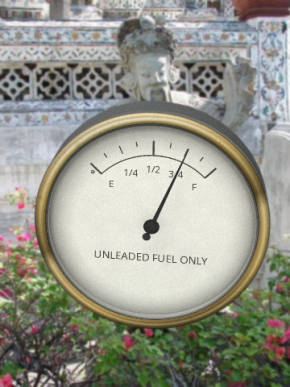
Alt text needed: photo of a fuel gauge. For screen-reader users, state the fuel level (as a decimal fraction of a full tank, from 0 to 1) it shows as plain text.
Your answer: 0.75
